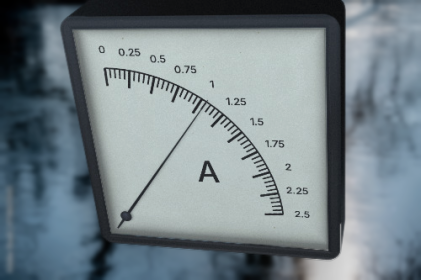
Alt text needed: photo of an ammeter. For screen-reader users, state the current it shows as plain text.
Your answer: 1.05 A
